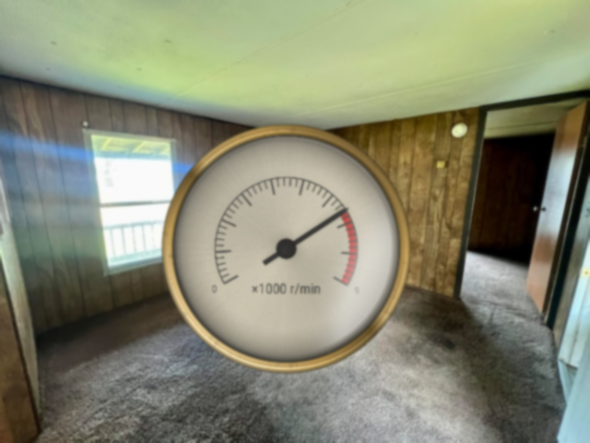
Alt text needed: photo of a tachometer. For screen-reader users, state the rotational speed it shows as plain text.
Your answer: 6600 rpm
